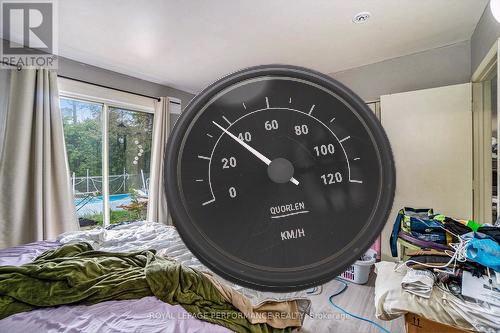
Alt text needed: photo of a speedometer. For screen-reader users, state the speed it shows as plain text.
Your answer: 35 km/h
